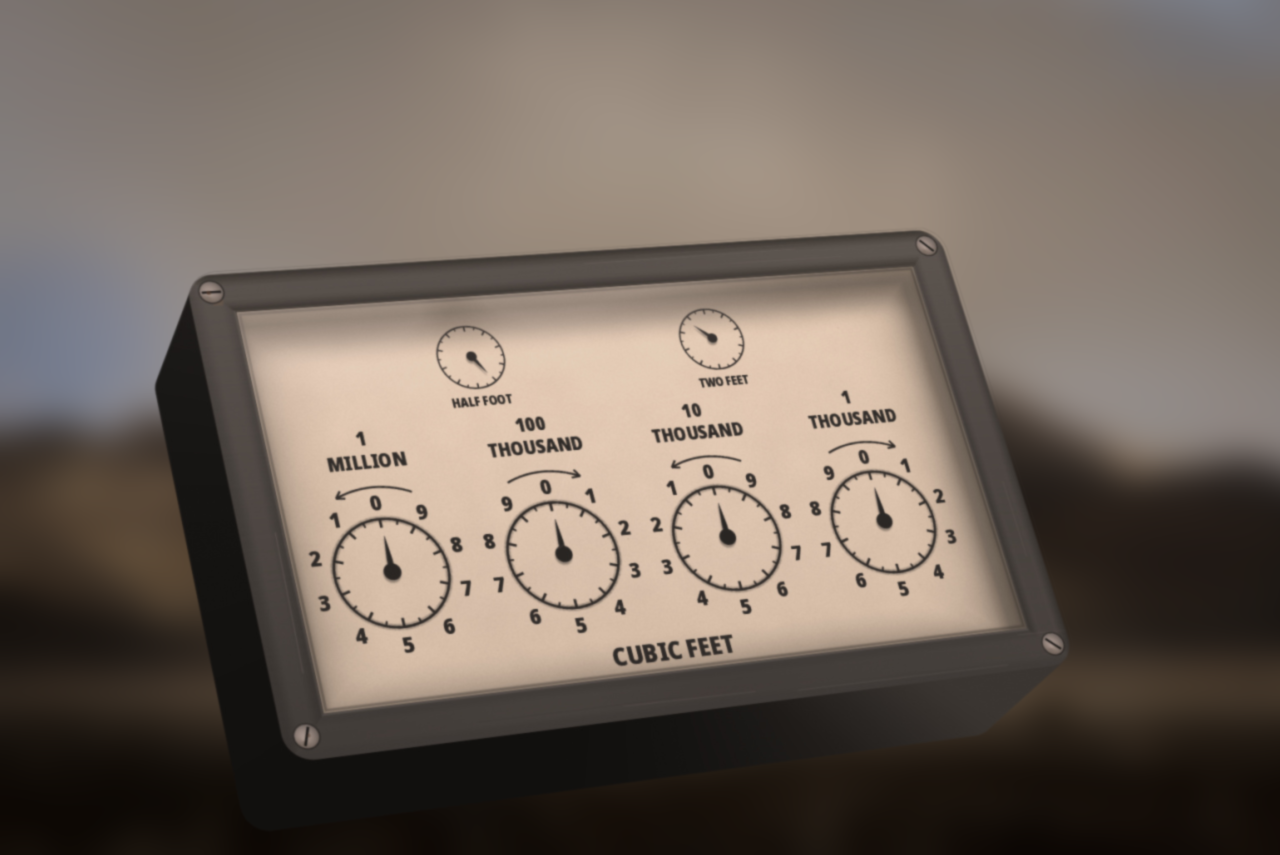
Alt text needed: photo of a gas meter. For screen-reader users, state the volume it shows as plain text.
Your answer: 0 ft³
